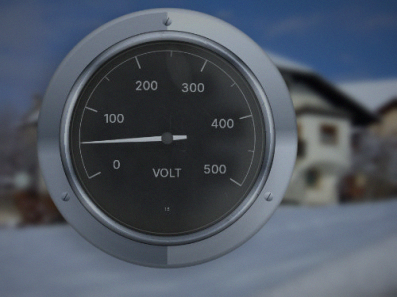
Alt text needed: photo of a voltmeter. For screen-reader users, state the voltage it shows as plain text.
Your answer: 50 V
